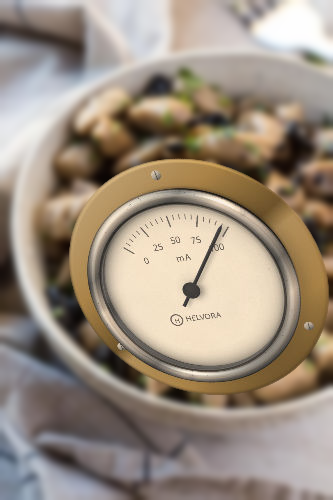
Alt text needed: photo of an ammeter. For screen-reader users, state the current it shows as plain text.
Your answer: 95 mA
